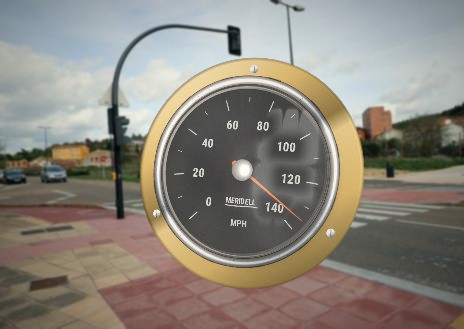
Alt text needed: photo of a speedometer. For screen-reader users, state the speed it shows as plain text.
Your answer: 135 mph
